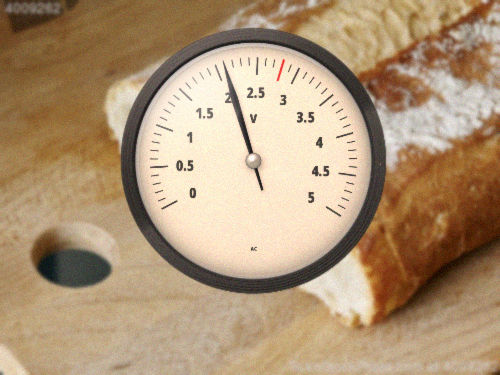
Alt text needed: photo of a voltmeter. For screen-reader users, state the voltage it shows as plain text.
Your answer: 2.1 V
